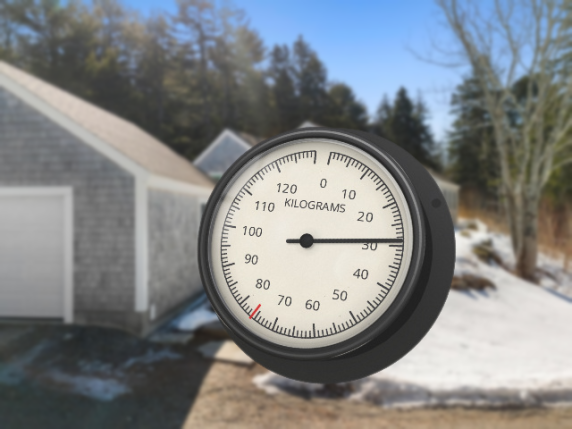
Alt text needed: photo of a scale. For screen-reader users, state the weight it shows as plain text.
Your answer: 29 kg
